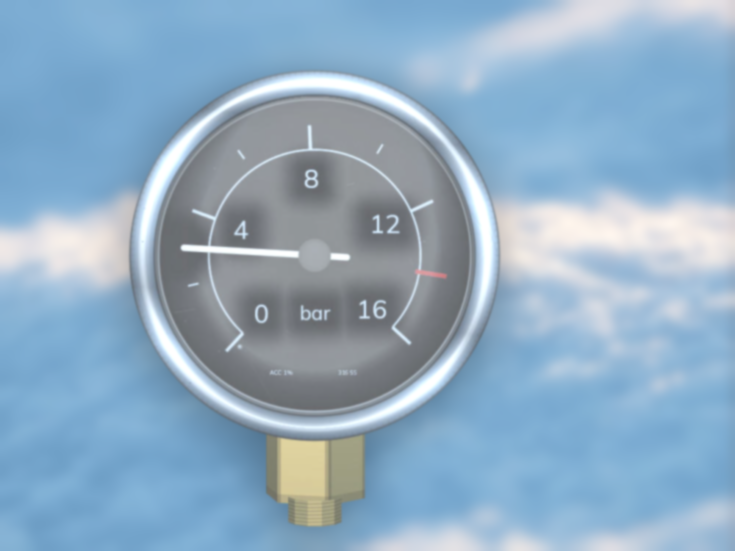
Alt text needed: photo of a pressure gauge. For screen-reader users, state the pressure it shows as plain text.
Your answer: 3 bar
